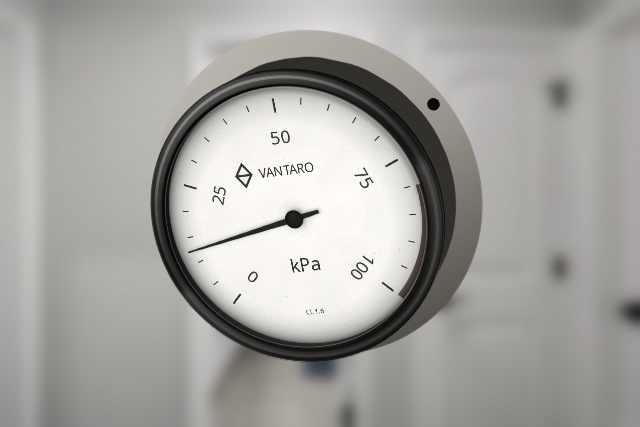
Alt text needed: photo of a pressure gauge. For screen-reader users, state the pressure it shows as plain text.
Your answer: 12.5 kPa
